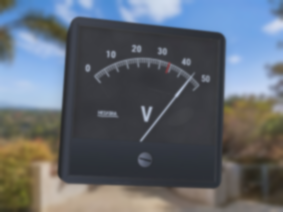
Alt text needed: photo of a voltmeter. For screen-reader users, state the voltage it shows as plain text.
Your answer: 45 V
